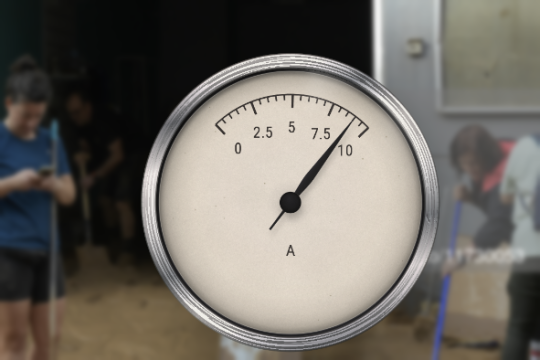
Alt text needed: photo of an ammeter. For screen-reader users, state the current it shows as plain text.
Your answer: 9 A
